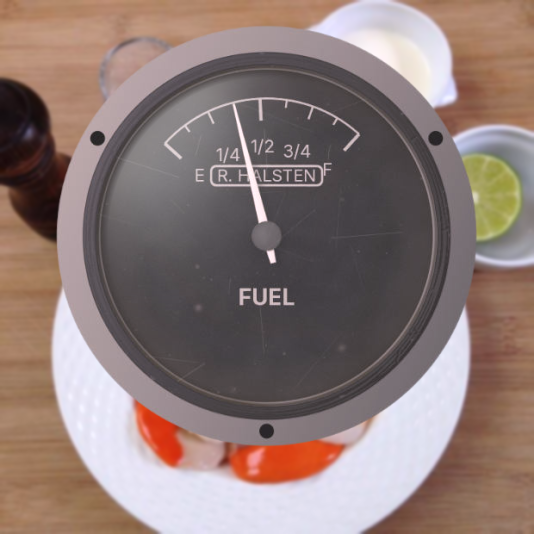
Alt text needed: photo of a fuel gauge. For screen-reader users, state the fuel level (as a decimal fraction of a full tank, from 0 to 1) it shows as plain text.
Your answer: 0.375
